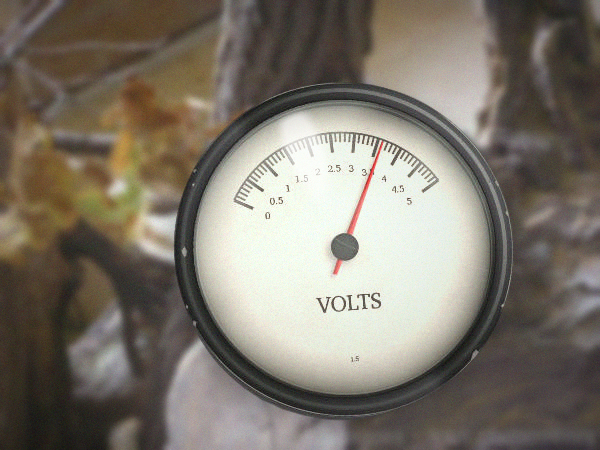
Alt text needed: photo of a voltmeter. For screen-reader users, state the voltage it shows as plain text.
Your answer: 3.6 V
